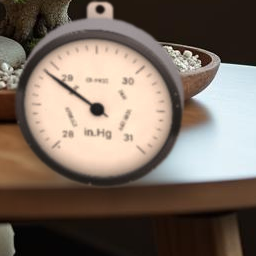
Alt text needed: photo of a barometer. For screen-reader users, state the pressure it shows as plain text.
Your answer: 28.9 inHg
